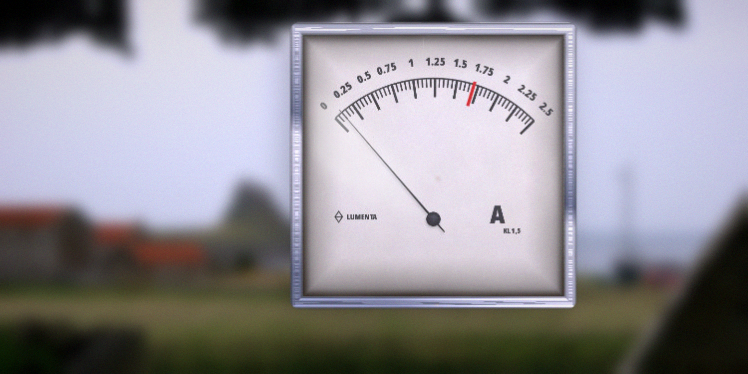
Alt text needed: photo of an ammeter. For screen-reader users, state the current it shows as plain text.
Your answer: 0.1 A
